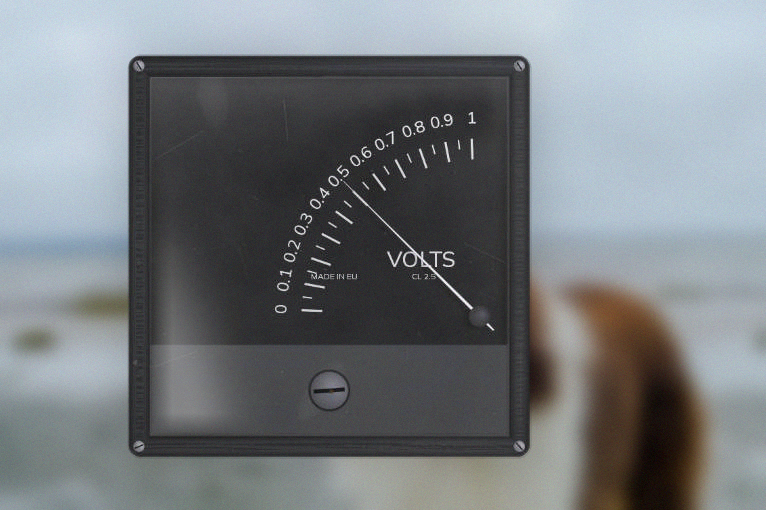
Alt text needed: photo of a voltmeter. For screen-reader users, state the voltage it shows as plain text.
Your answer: 0.5 V
